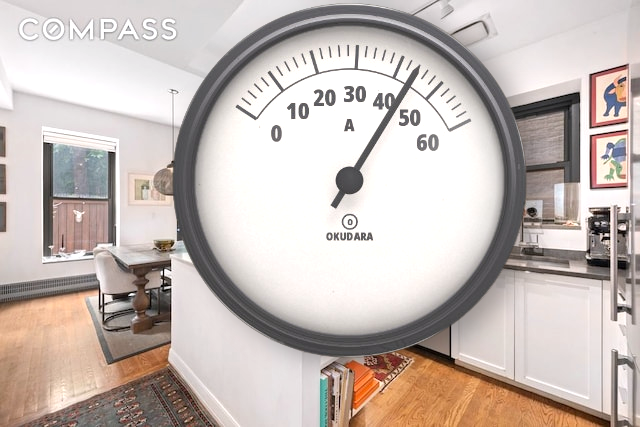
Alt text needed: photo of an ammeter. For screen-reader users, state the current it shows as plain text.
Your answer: 44 A
